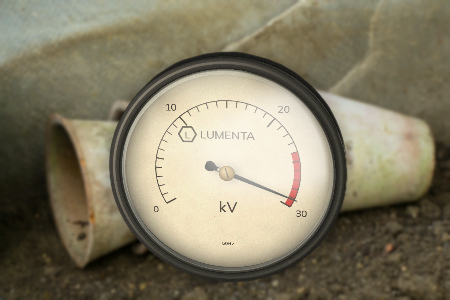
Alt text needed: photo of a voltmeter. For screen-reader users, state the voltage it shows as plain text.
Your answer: 29 kV
